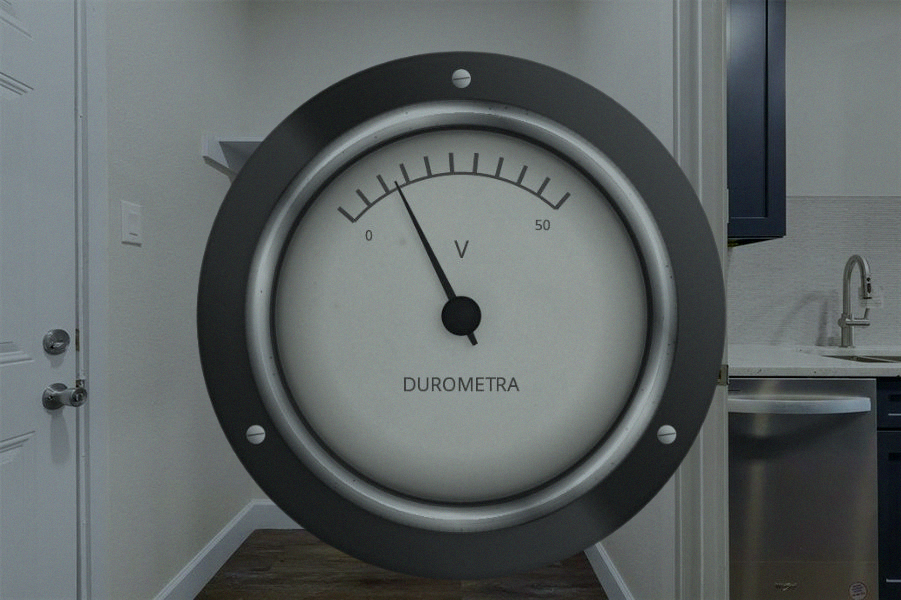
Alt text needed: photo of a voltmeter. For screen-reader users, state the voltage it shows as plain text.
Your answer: 12.5 V
